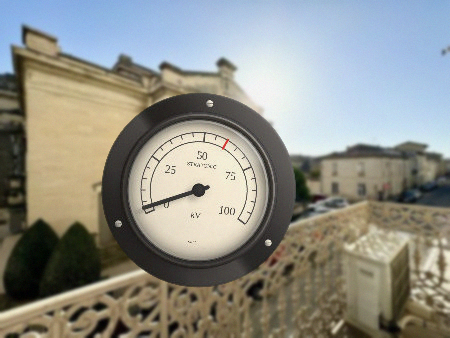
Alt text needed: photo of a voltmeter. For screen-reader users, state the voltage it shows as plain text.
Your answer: 2.5 kV
